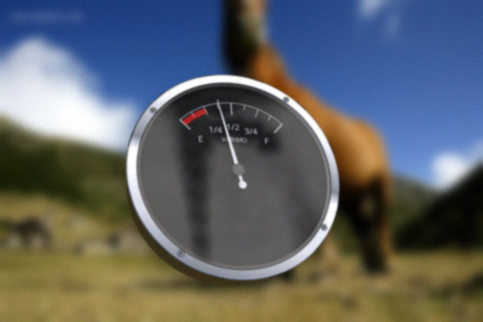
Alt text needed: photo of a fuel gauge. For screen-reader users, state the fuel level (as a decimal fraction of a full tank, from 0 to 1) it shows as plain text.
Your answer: 0.375
